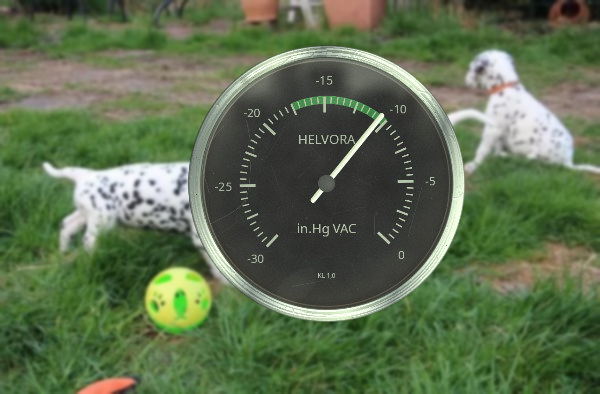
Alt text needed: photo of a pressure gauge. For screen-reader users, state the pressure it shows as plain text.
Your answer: -10.5 inHg
